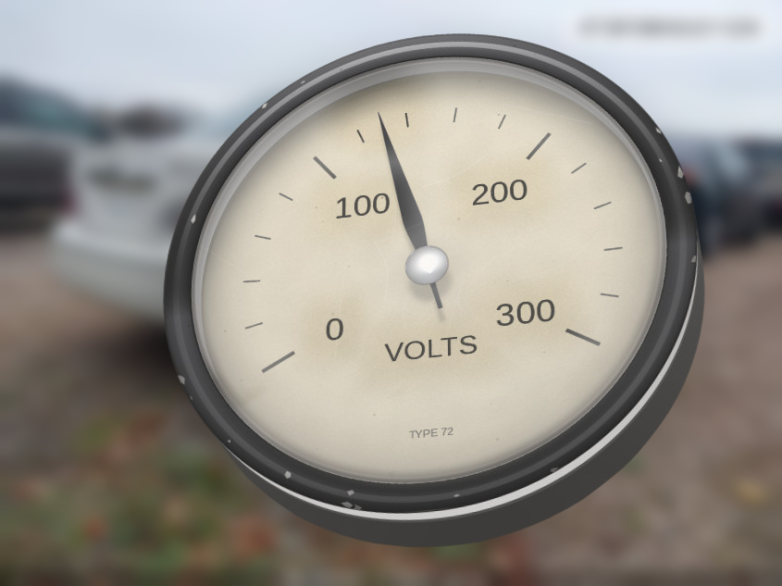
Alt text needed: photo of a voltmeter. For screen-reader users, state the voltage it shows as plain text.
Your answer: 130 V
